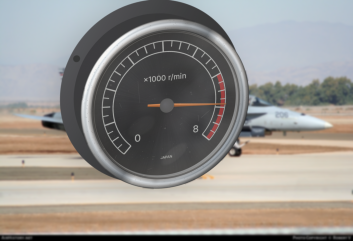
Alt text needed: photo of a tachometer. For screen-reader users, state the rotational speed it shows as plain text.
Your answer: 6875 rpm
